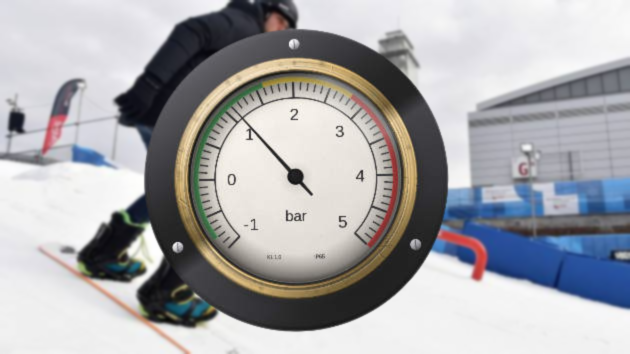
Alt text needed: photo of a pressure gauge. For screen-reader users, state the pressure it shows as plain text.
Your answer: 1.1 bar
